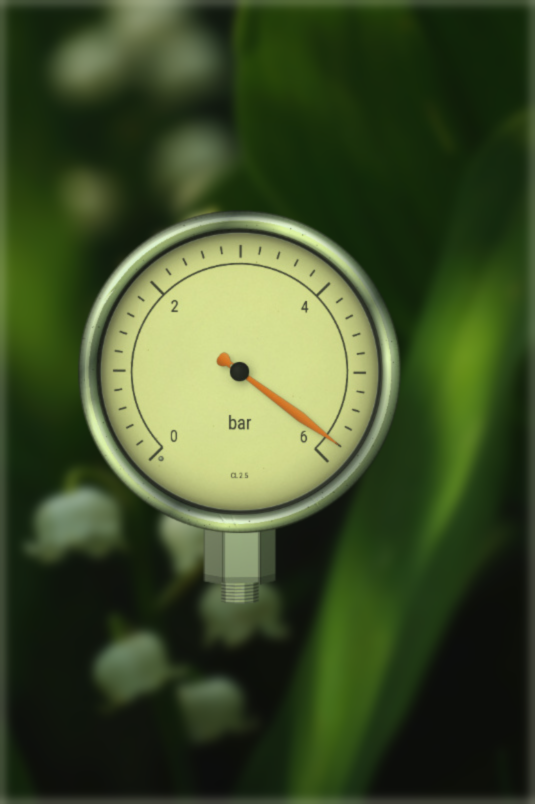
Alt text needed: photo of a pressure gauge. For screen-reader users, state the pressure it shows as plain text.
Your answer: 5.8 bar
